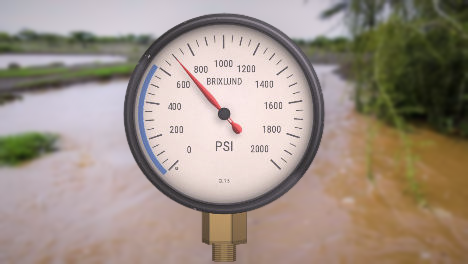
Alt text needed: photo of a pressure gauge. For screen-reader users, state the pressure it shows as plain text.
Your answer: 700 psi
